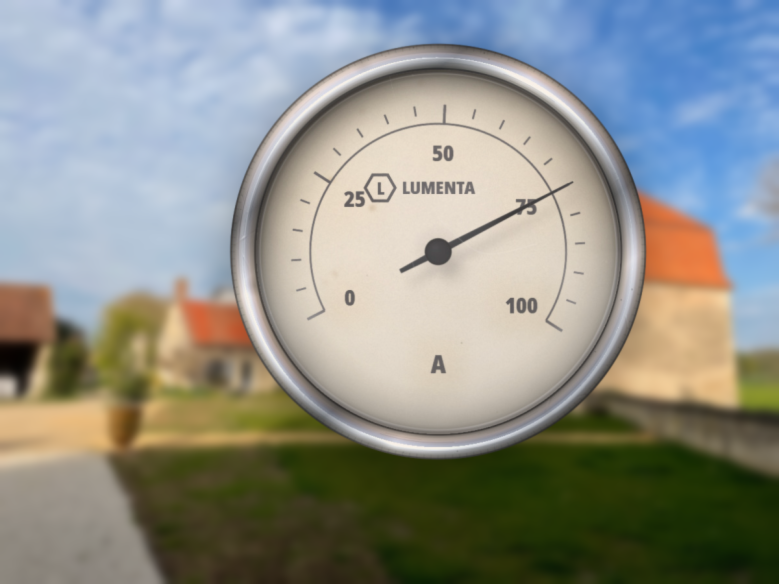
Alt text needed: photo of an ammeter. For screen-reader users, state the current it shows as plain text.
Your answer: 75 A
